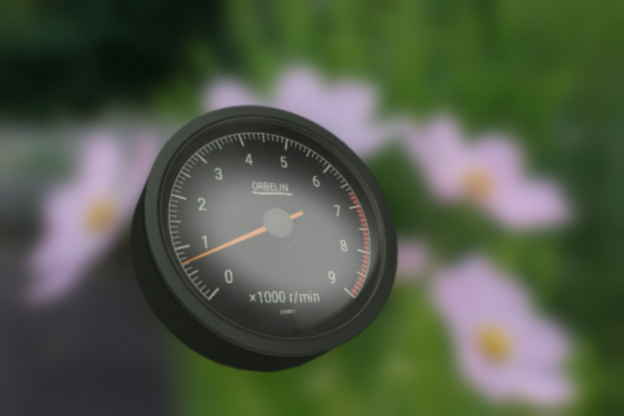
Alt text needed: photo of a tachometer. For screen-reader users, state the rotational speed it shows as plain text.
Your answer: 700 rpm
